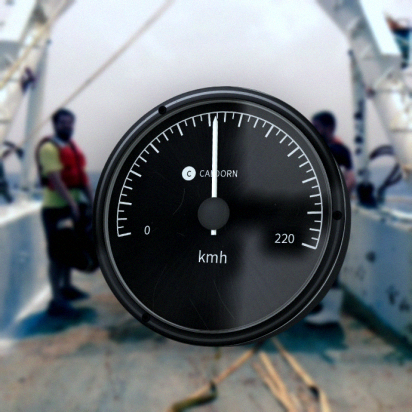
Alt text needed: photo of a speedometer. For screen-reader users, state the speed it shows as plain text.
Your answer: 105 km/h
